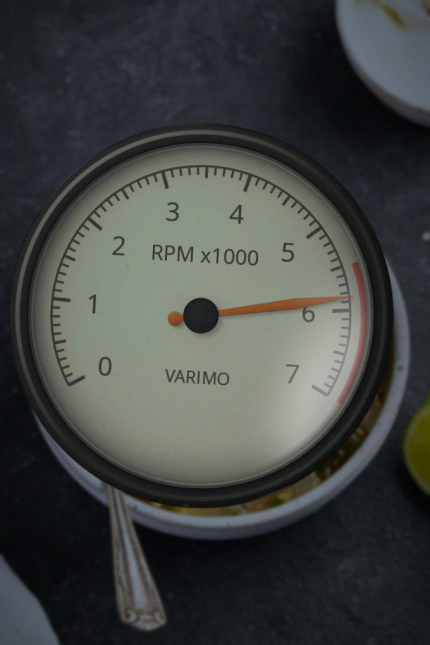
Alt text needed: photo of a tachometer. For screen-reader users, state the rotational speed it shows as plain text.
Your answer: 5850 rpm
